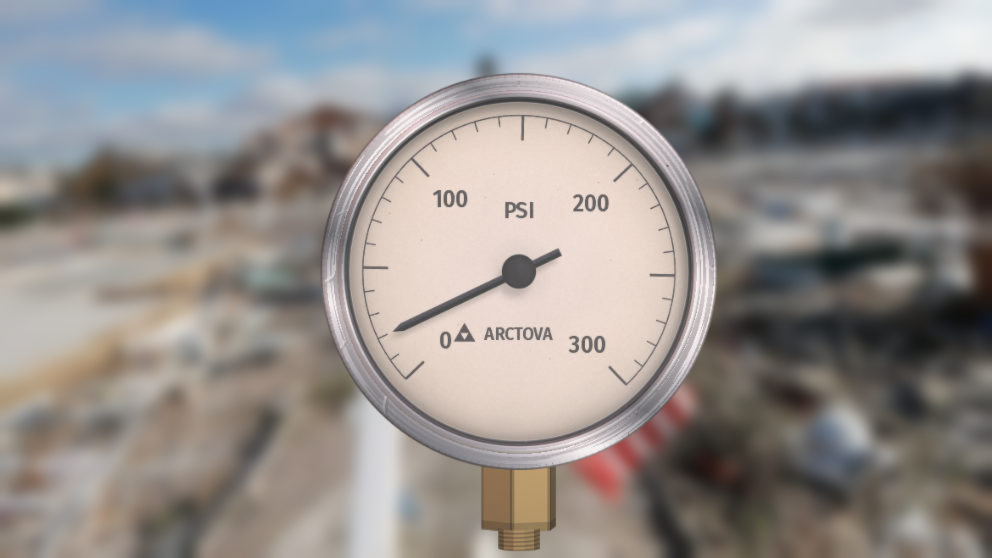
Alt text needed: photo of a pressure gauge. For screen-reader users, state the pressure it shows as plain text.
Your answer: 20 psi
